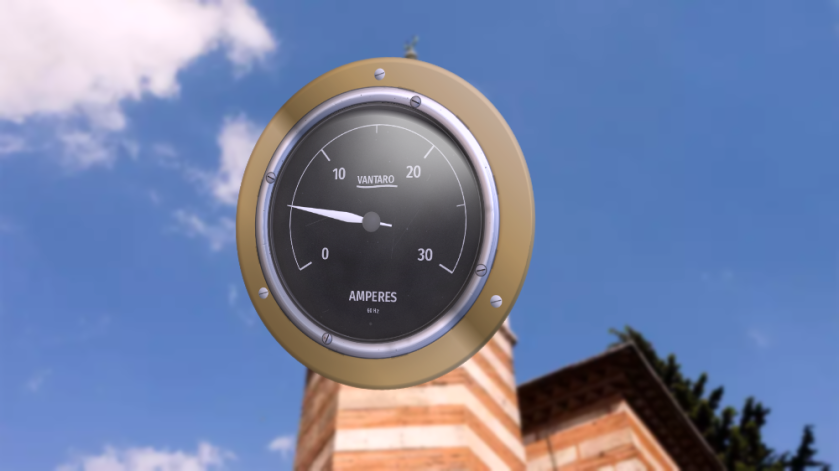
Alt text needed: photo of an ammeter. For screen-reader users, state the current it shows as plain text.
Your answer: 5 A
